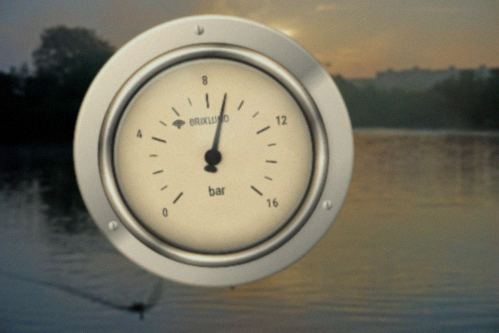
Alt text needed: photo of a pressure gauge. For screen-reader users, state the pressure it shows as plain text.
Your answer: 9 bar
